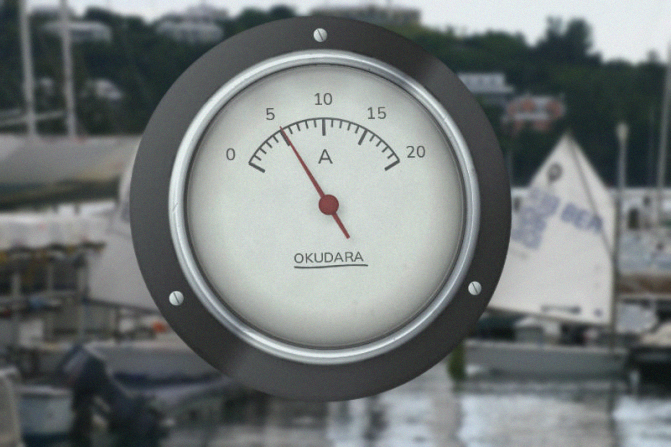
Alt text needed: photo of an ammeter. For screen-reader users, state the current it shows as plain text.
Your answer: 5 A
